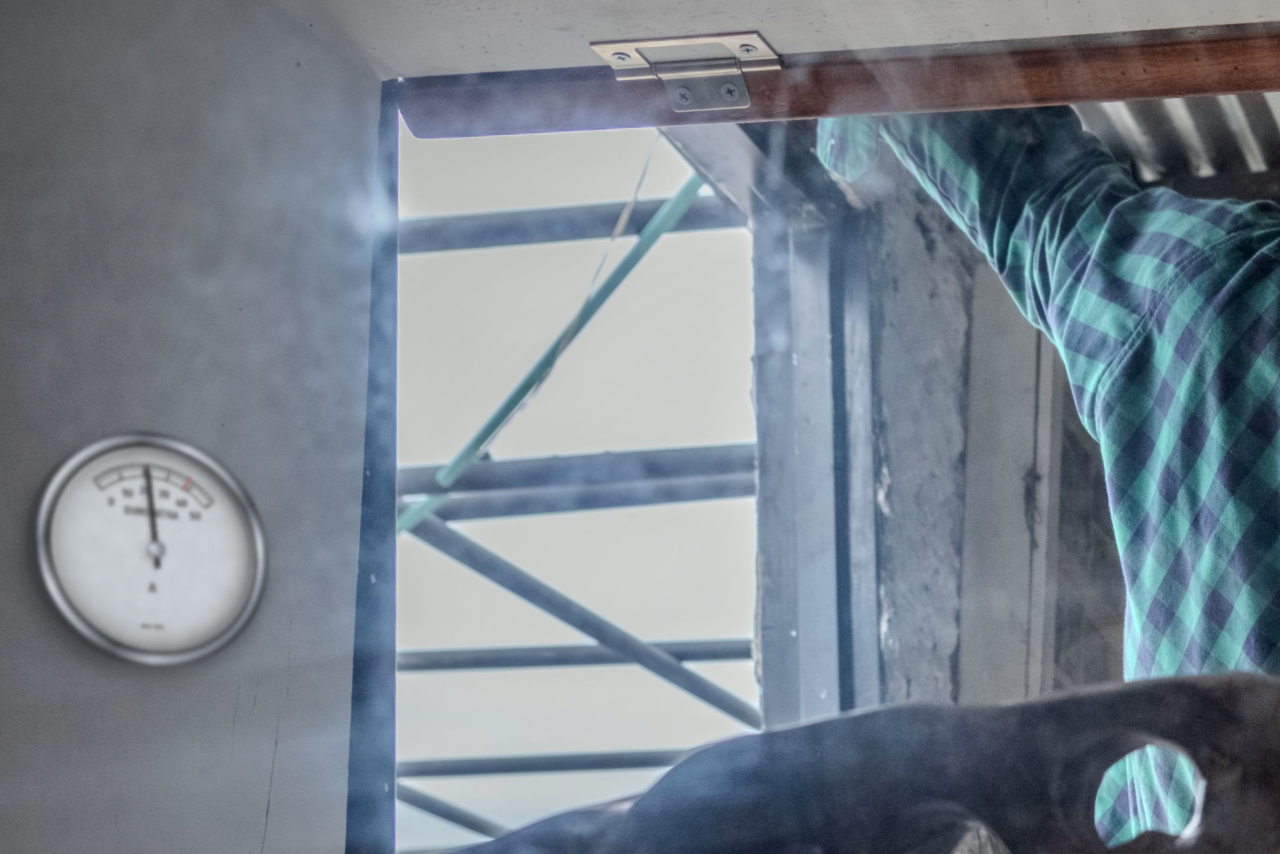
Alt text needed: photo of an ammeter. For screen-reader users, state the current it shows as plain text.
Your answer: 20 A
